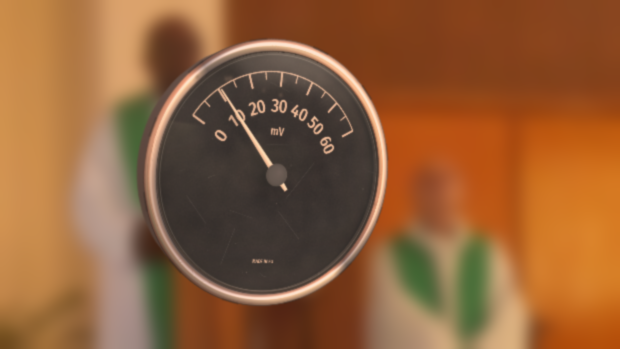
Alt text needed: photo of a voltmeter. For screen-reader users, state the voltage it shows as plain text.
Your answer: 10 mV
